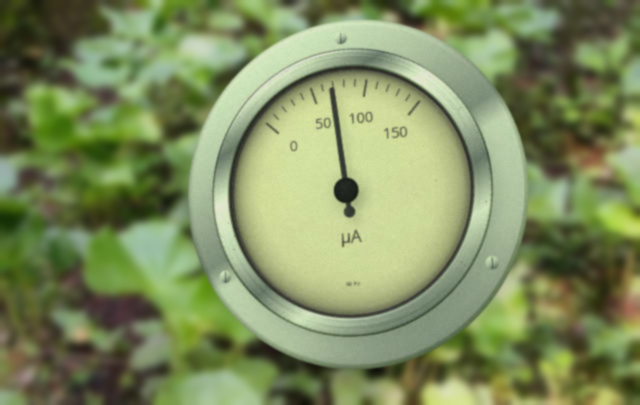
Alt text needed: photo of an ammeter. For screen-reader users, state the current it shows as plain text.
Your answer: 70 µA
